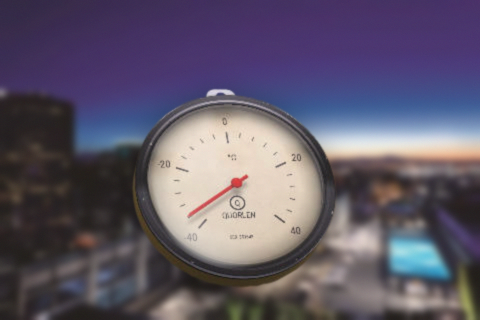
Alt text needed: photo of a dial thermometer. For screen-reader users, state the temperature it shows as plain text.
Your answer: -36 °C
